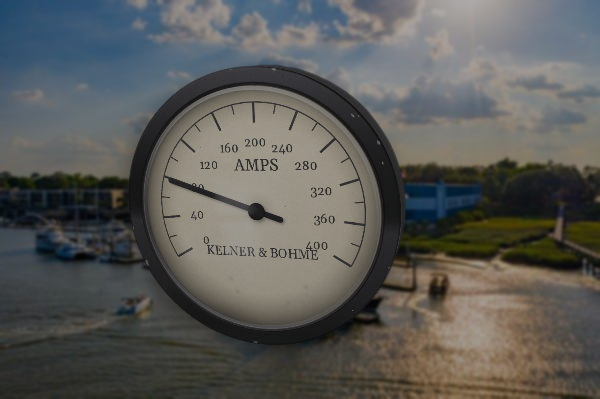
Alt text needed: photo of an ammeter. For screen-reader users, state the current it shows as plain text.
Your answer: 80 A
